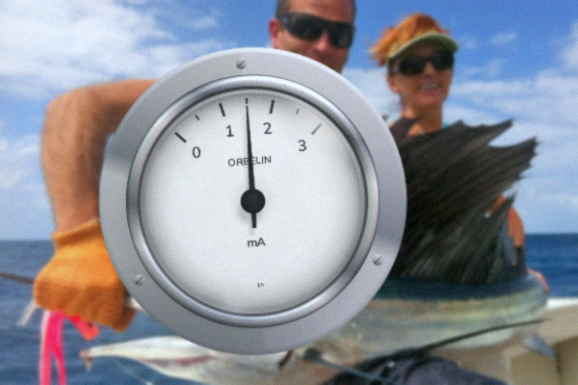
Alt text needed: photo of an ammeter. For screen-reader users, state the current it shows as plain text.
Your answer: 1.5 mA
